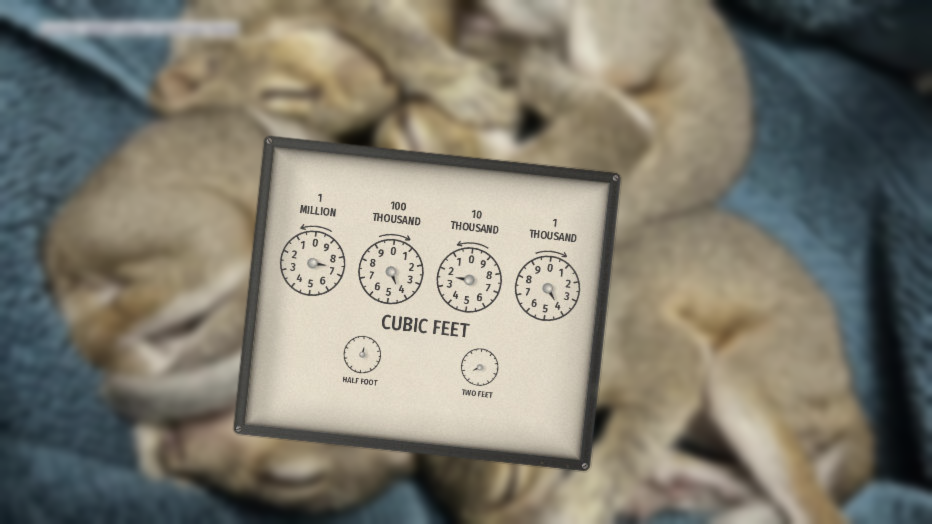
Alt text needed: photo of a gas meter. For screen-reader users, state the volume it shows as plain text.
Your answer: 742400 ft³
